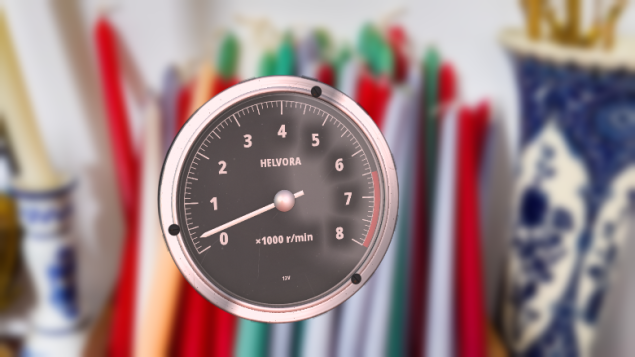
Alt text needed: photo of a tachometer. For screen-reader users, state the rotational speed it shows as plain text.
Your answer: 300 rpm
